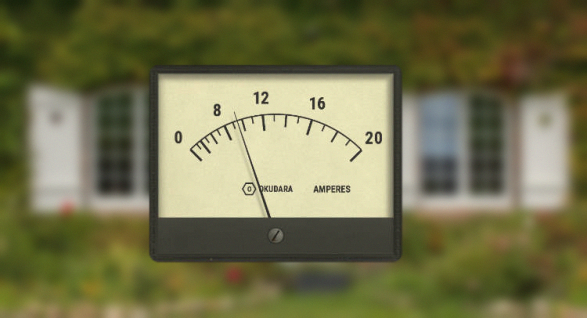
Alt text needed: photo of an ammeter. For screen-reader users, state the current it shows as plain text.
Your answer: 9.5 A
